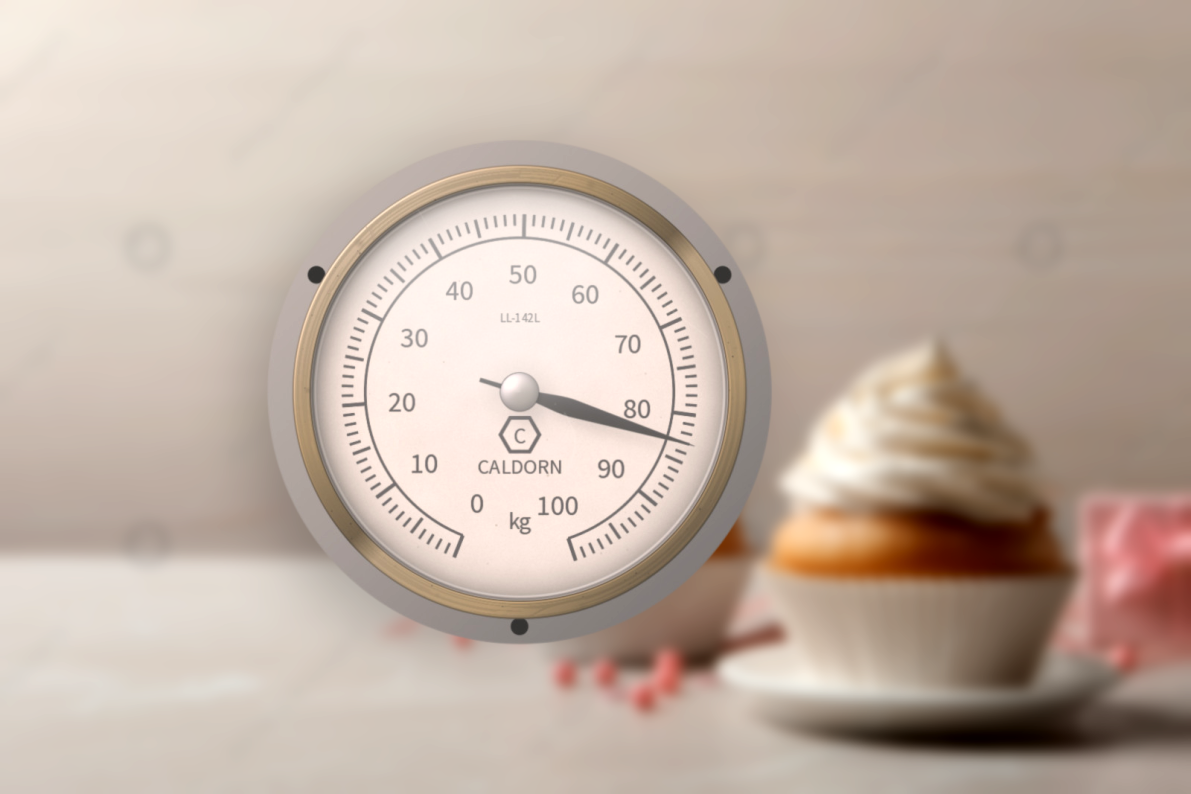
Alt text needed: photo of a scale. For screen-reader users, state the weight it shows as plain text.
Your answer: 83 kg
